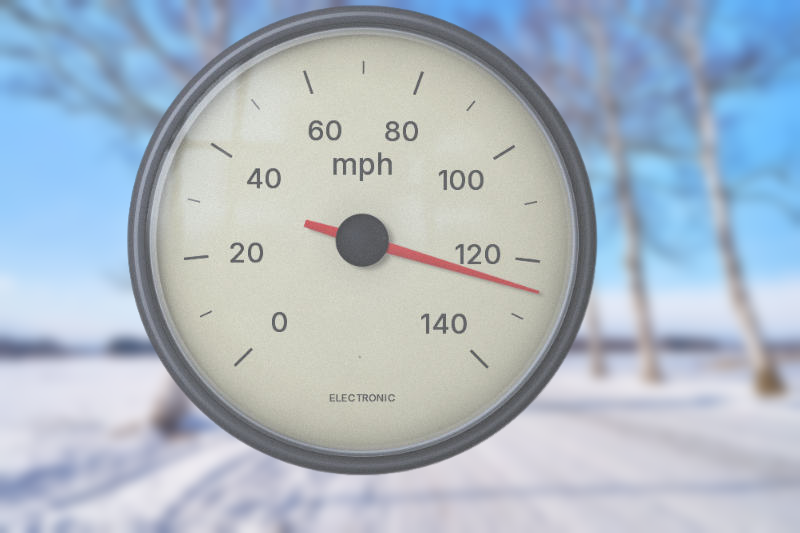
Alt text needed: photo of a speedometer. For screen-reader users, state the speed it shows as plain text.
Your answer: 125 mph
